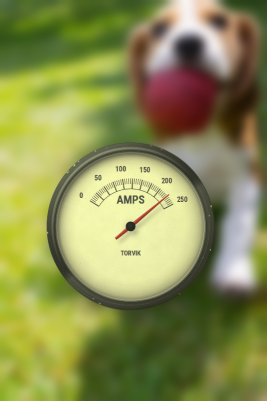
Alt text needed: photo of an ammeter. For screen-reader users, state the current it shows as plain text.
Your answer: 225 A
